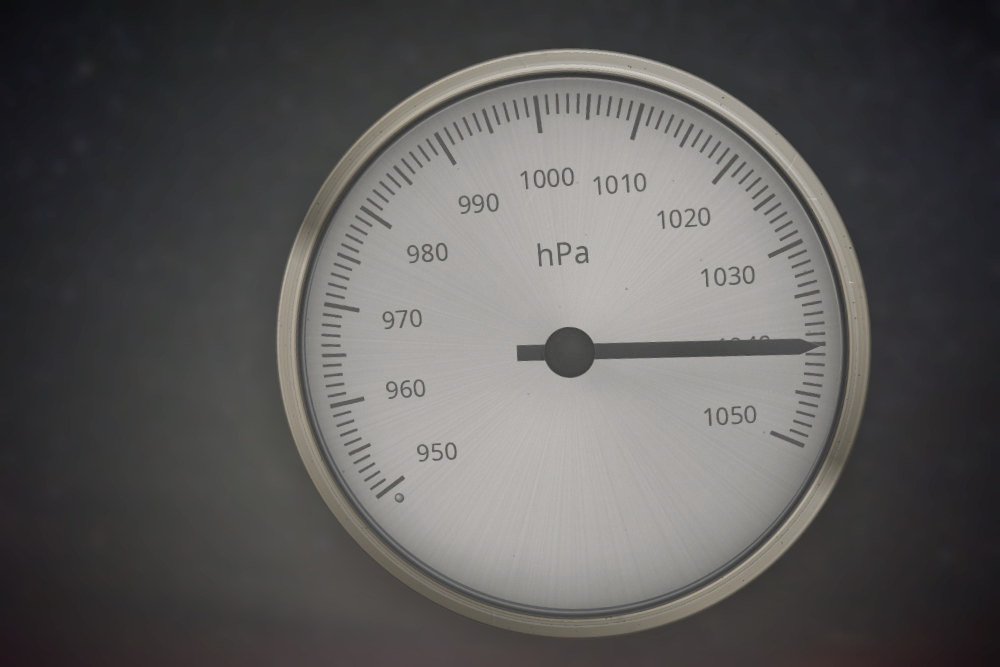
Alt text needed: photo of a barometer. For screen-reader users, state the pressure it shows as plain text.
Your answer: 1040 hPa
